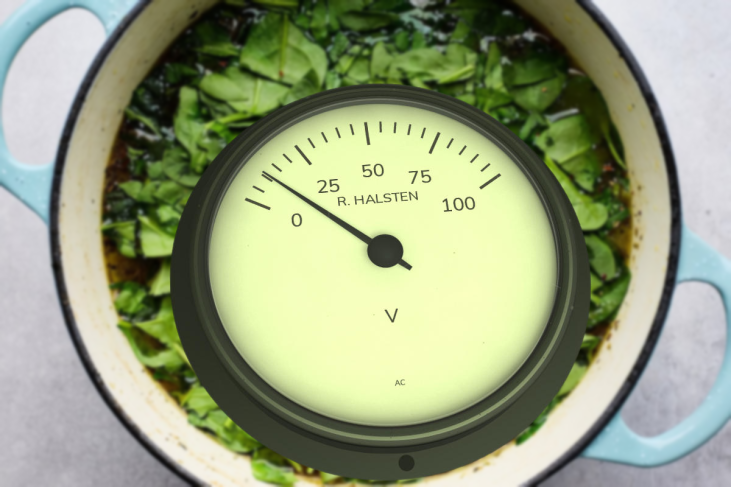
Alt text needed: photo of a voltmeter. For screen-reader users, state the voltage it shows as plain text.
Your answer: 10 V
